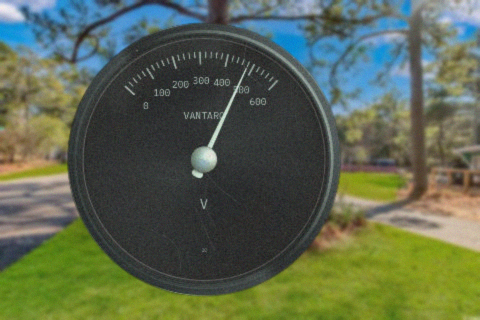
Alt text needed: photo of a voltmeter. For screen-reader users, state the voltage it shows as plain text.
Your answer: 480 V
